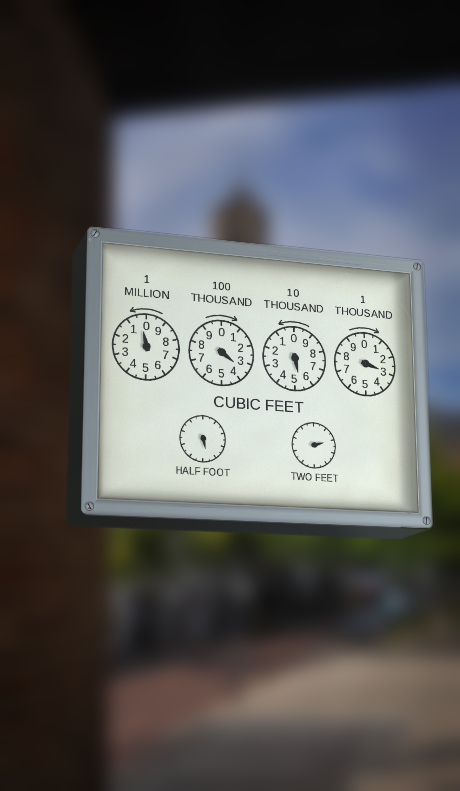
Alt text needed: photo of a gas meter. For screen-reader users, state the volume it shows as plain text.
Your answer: 35300 ft³
